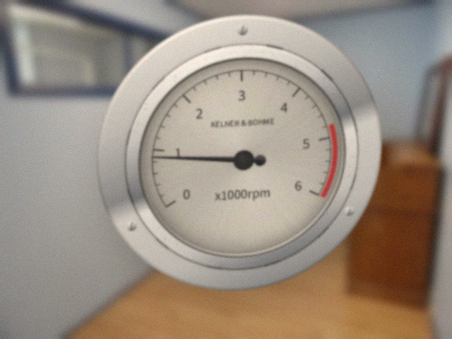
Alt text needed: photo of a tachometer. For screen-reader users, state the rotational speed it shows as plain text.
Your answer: 900 rpm
